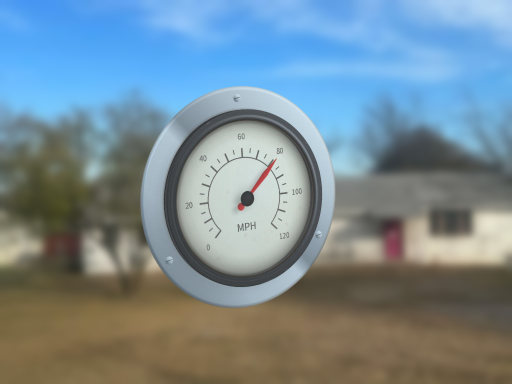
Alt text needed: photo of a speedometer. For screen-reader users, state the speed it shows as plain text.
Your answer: 80 mph
